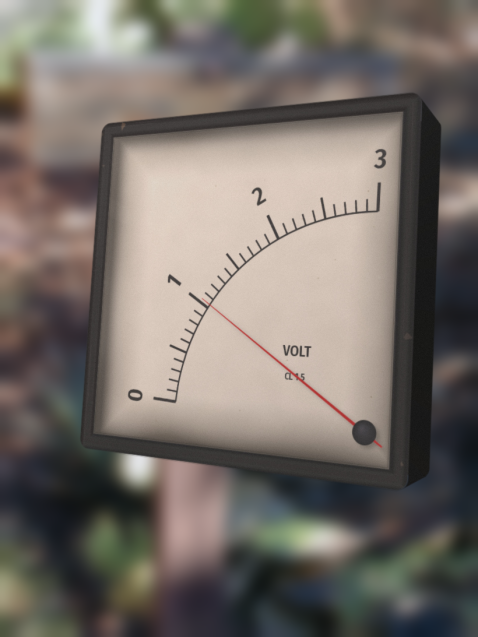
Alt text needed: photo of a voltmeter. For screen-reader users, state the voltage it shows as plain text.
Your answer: 1.05 V
